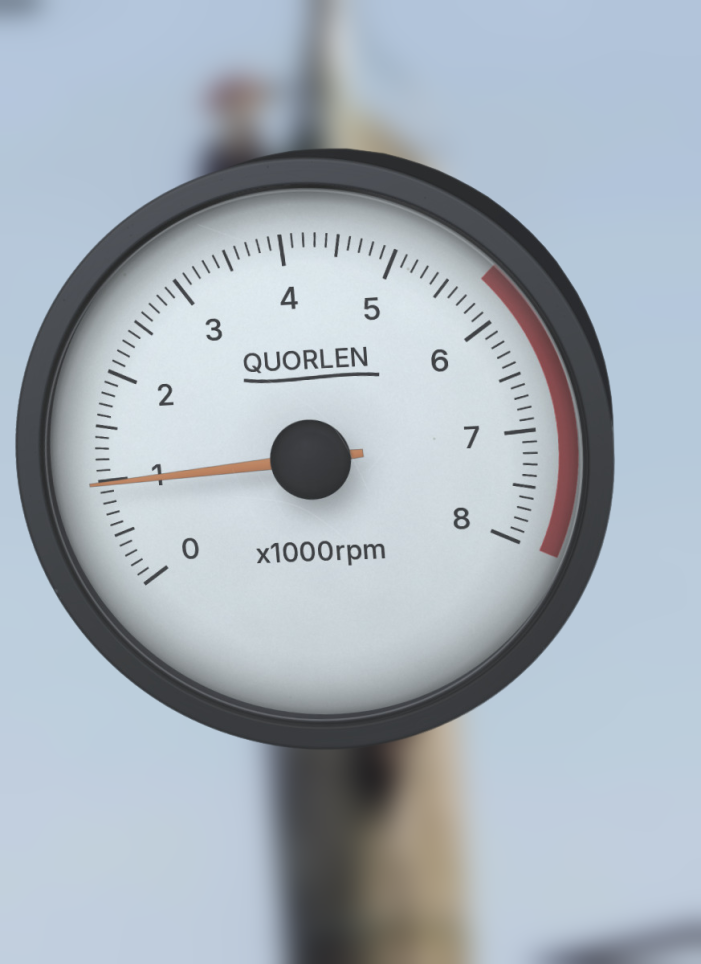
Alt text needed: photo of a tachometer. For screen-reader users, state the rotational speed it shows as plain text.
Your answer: 1000 rpm
